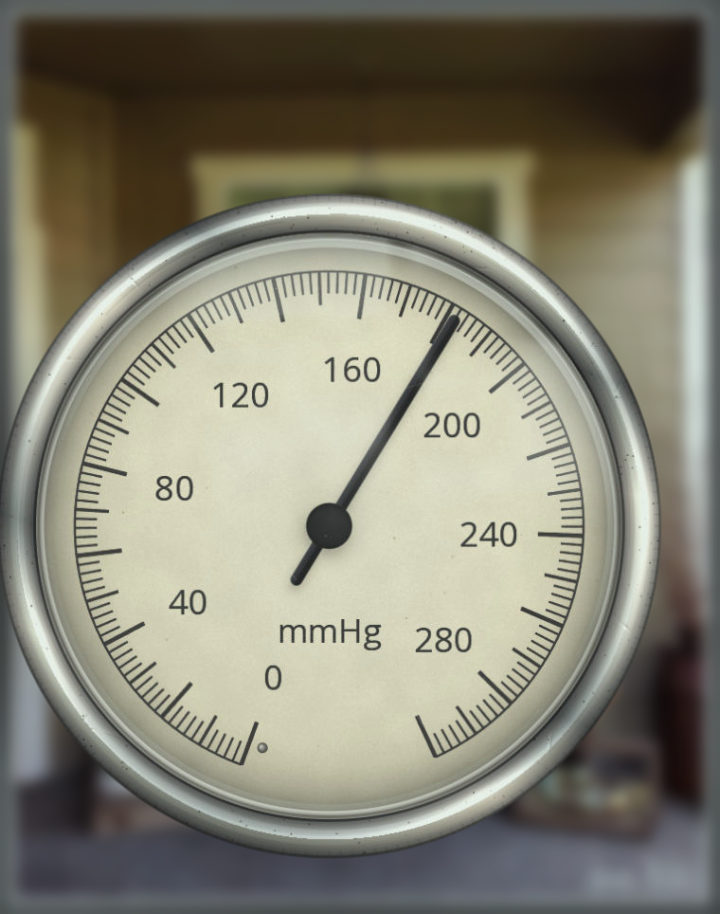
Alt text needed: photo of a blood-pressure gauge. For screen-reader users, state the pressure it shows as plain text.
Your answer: 182 mmHg
